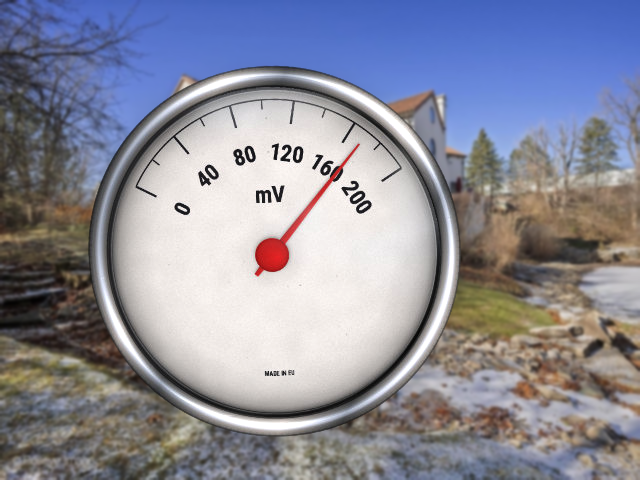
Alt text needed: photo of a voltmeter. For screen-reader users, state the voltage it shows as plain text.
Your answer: 170 mV
